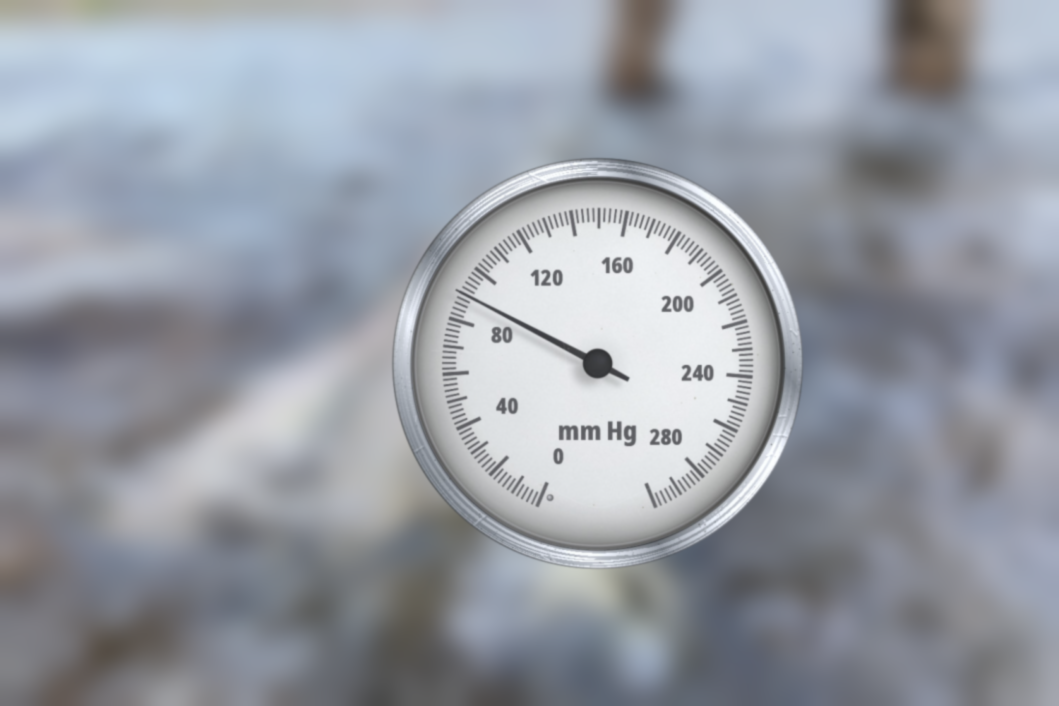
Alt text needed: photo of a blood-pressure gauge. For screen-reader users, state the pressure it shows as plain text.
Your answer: 90 mmHg
